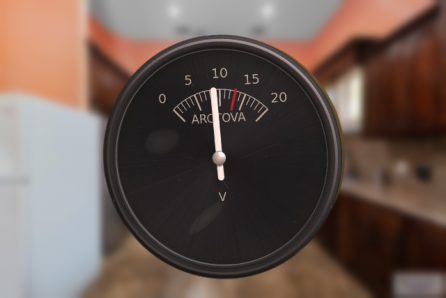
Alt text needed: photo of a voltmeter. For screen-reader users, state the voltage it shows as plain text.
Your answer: 9 V
